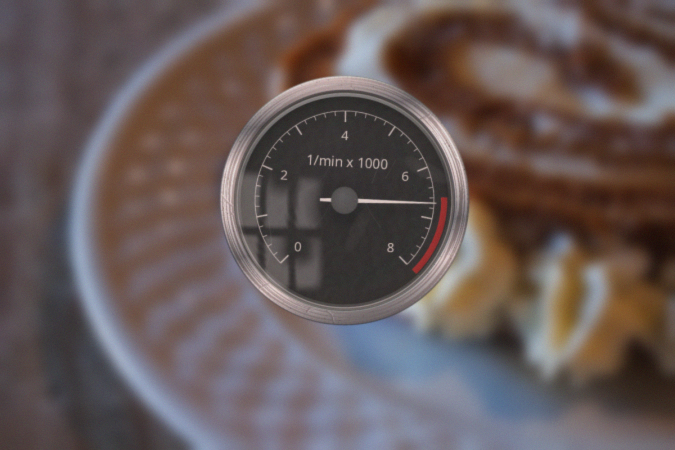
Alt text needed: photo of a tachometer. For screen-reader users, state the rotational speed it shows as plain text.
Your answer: 6700 rpm
